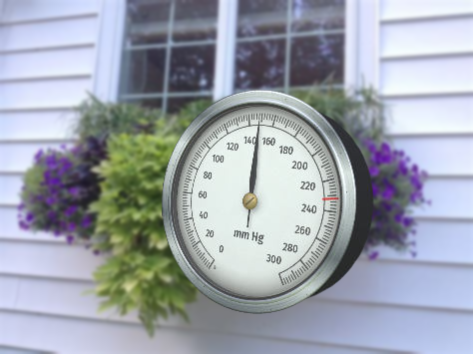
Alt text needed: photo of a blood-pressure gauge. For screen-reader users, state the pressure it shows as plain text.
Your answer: 150 mmHg
